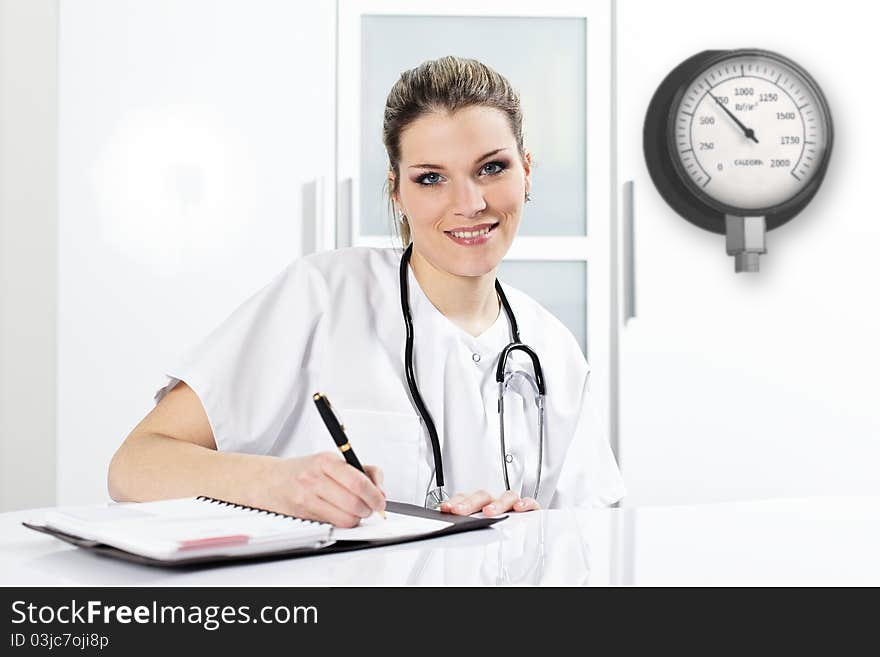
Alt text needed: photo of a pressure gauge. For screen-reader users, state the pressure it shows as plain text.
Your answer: 700 psi
